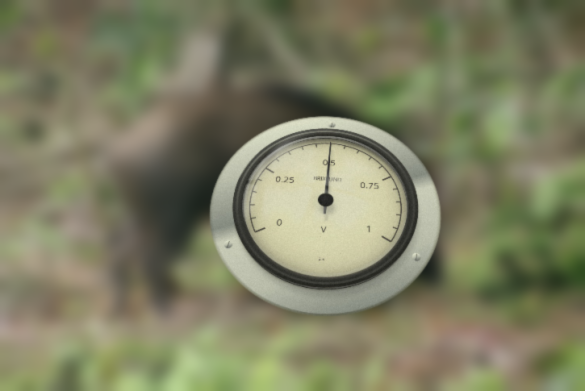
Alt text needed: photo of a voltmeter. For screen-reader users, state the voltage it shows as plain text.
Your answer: 0.5 V
